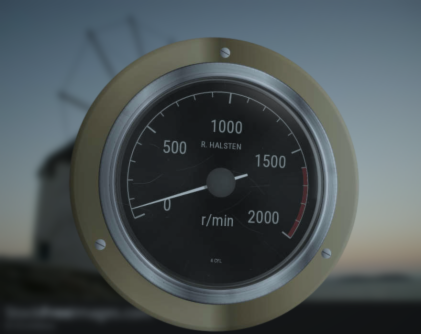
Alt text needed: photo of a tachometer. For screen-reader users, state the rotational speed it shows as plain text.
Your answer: 50 rpm
